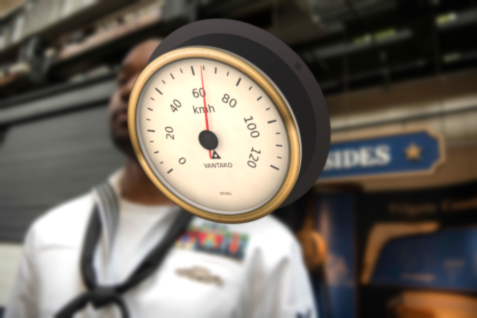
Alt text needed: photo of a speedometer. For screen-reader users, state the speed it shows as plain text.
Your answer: 65 km/h
